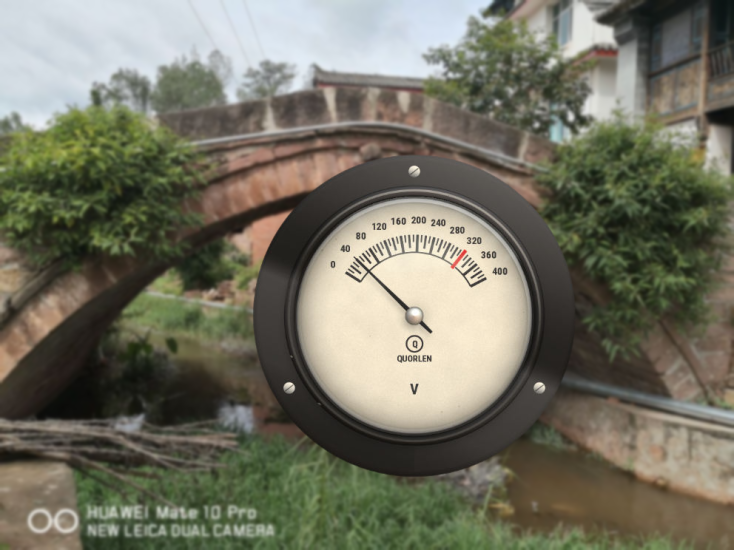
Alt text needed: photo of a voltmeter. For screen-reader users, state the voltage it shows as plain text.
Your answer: 40 V
